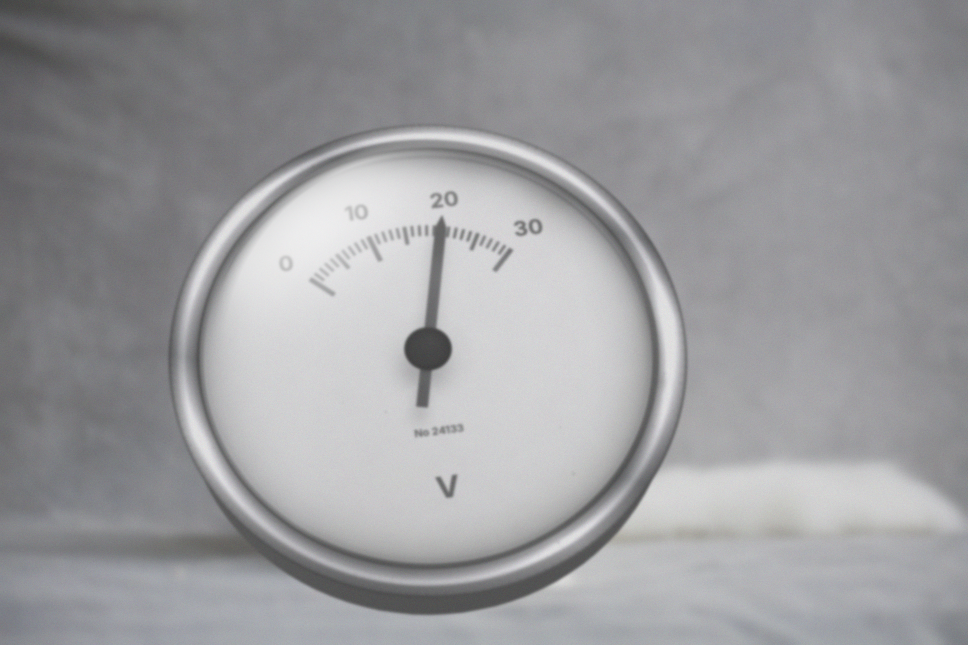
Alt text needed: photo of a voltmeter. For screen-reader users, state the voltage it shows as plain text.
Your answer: 20 V
